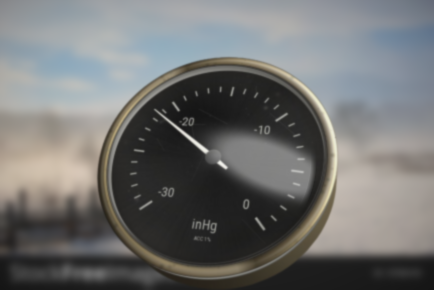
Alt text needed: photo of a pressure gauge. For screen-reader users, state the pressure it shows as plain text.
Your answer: -21.5 inHg
